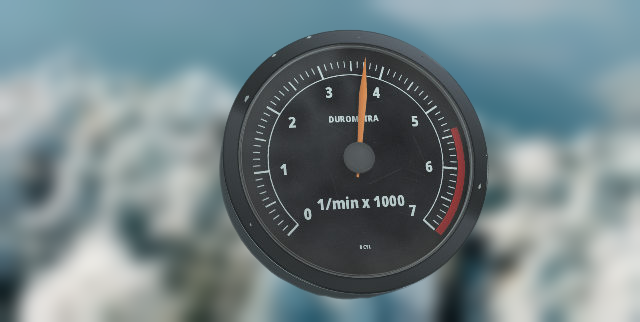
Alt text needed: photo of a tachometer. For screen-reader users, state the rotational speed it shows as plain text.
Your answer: 3700 rpm
